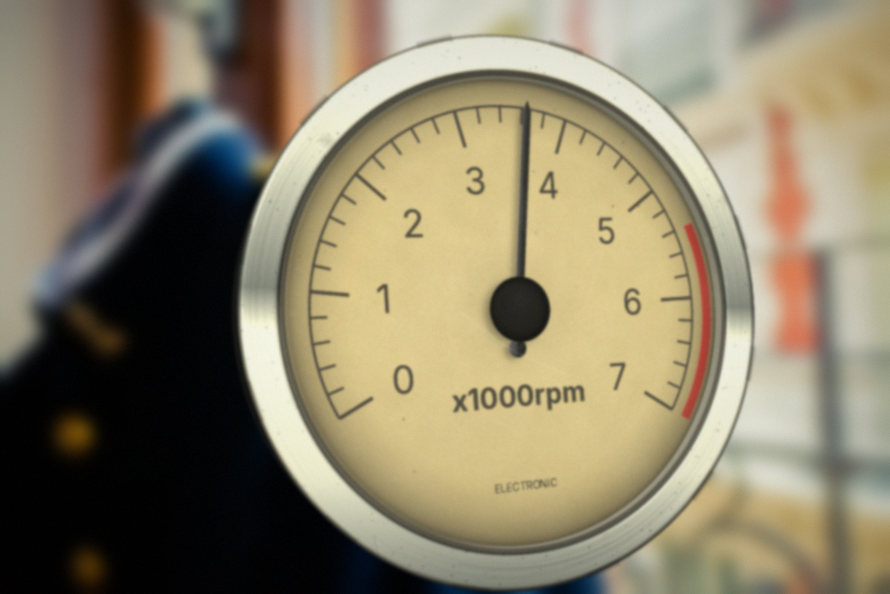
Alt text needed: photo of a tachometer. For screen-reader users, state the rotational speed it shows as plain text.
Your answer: 3600 rpm
